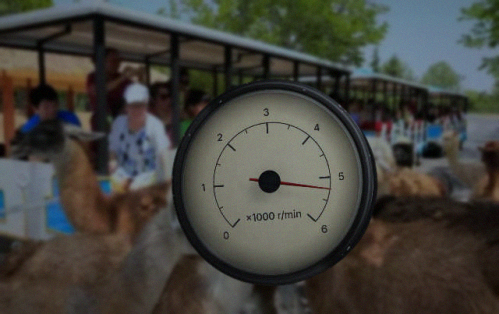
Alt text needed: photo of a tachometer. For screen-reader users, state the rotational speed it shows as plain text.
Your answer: 5250 rpm
